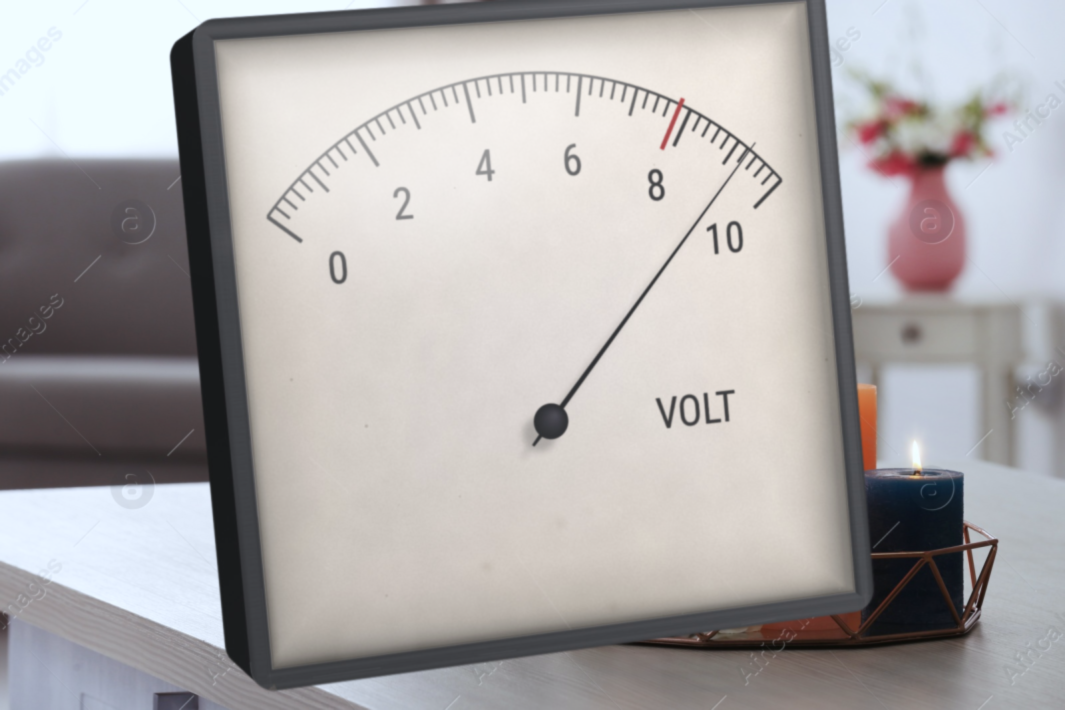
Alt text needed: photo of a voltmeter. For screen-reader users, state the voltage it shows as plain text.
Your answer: 9.2 V
